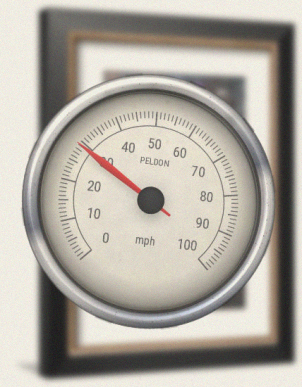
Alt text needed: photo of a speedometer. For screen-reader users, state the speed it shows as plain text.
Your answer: 29 mph
